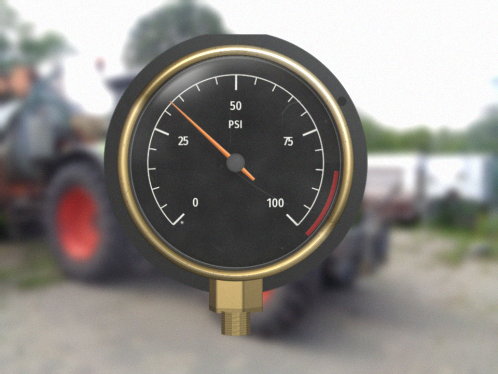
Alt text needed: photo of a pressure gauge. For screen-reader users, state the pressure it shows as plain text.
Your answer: 32.5 psi
